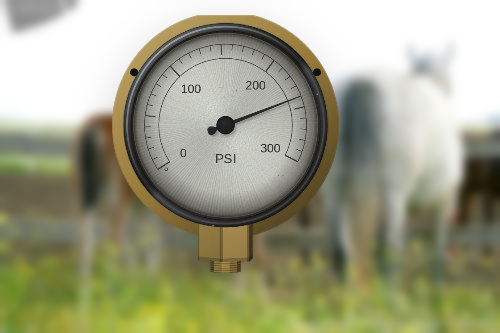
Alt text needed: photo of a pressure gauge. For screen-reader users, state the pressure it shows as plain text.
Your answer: 240 psi
